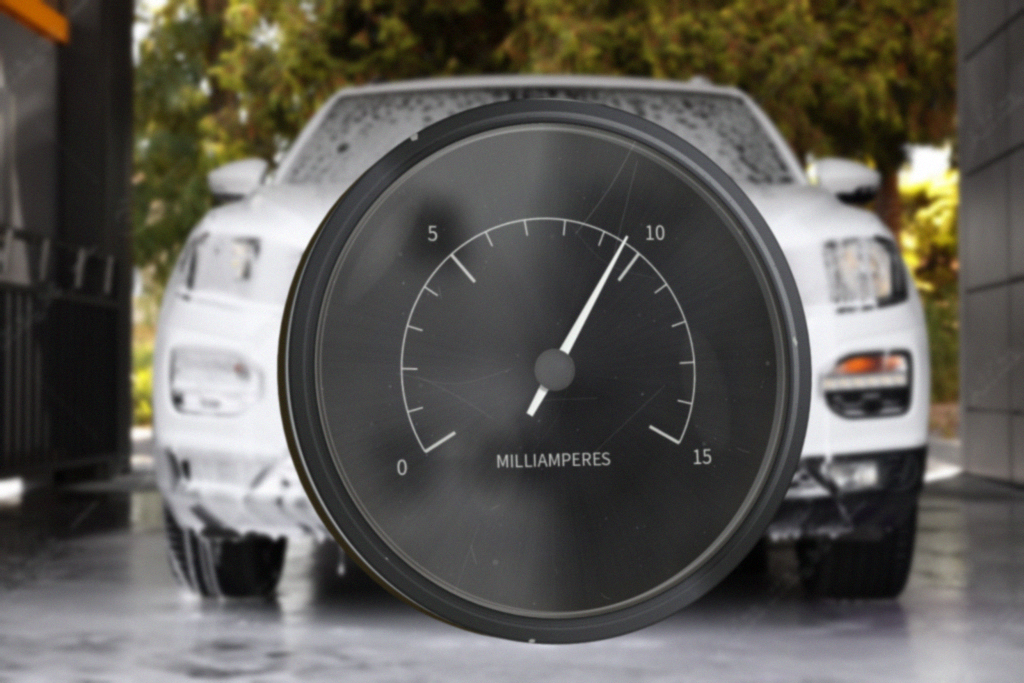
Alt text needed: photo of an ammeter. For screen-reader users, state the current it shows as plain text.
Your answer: 9.5 mA
